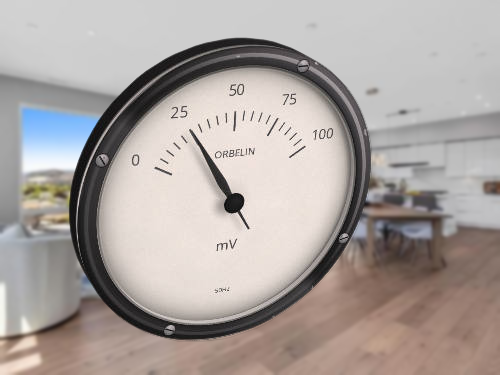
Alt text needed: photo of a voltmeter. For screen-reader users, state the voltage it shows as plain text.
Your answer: 25 mV
